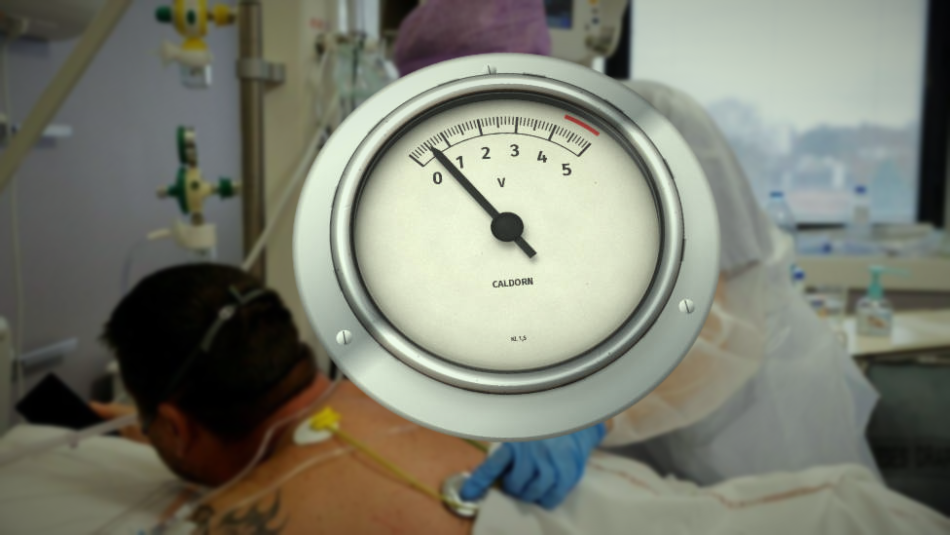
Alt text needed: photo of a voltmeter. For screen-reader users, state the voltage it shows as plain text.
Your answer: 0.5 V
